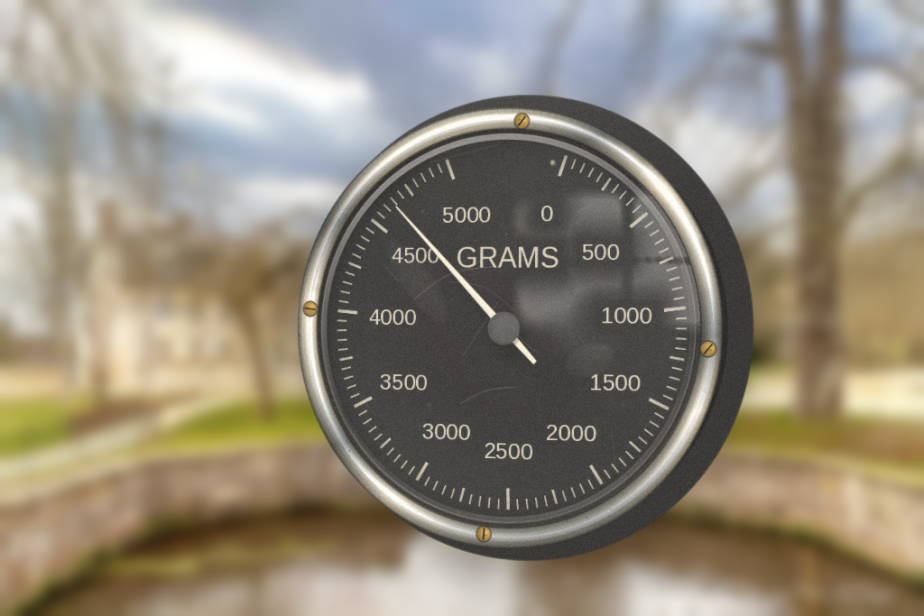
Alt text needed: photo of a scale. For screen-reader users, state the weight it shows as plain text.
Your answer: 4650 g
